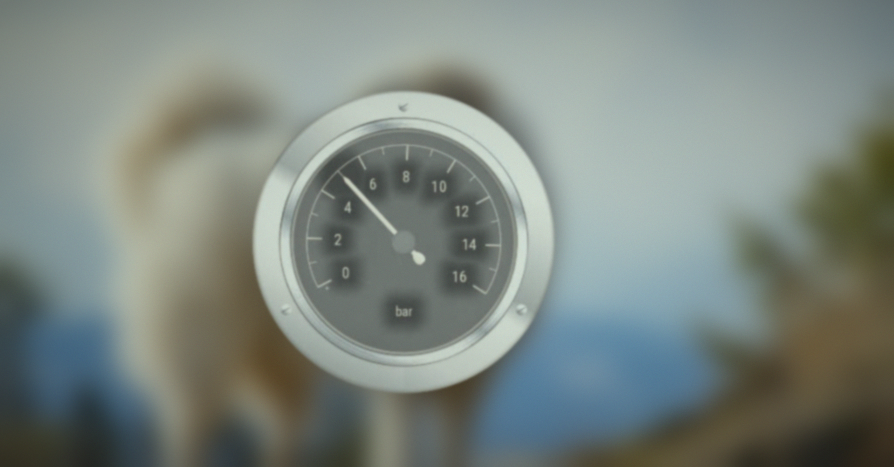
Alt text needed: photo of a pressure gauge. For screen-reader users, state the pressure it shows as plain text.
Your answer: 5 bar
